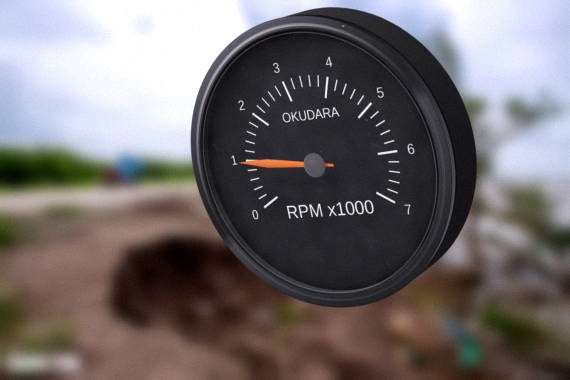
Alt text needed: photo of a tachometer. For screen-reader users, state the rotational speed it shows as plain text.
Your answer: 1000 rpm
